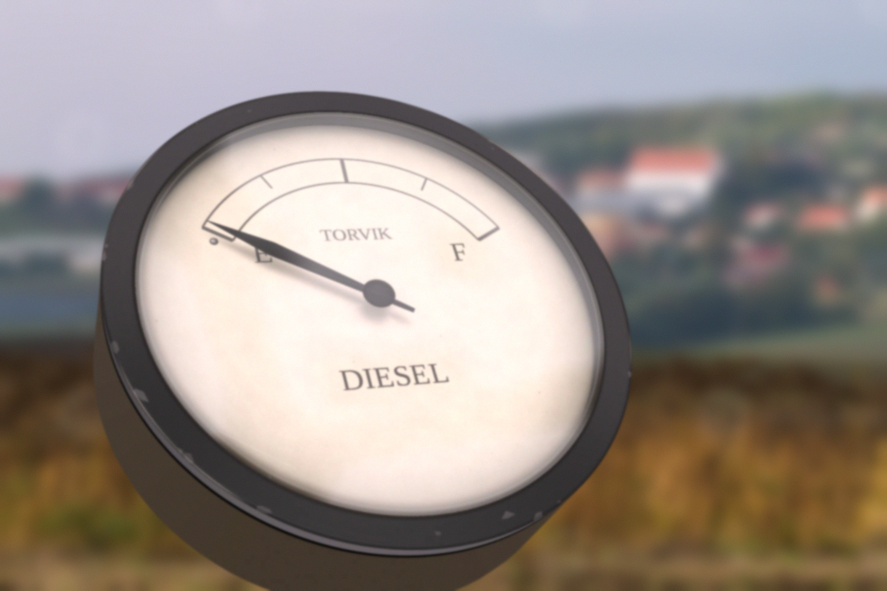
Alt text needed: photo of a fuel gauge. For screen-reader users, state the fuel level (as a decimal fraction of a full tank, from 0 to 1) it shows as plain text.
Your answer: 0
